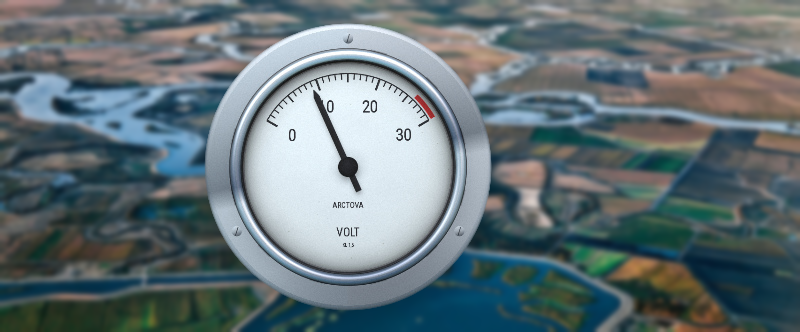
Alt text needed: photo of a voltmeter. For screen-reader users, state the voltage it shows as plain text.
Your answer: 9 V
